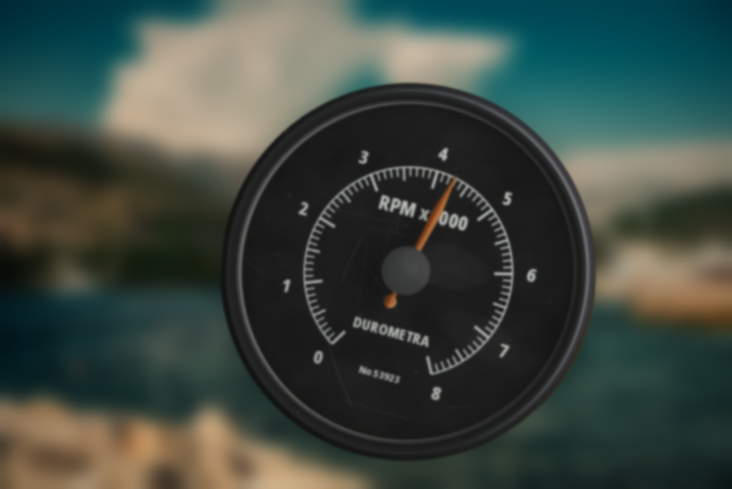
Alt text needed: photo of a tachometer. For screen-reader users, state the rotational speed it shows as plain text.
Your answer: 4300 rpm
